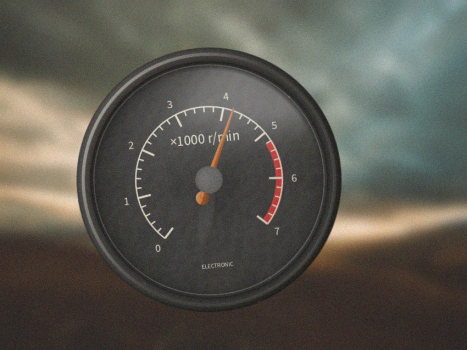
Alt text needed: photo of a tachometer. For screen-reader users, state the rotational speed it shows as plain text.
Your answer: 4200 rpm
